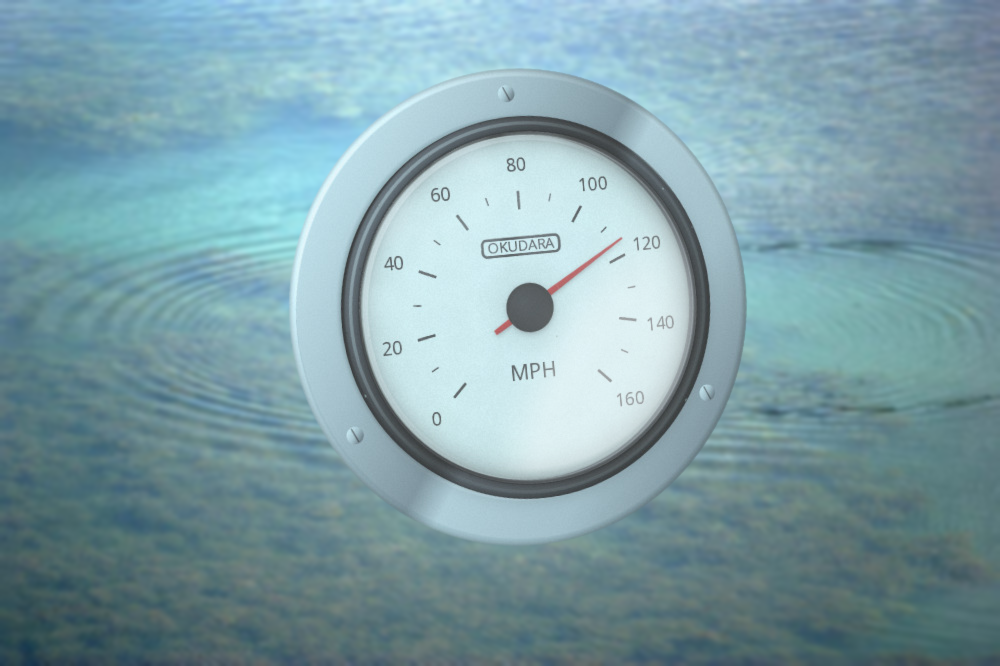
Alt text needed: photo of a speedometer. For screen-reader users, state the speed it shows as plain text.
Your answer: 115 mph
